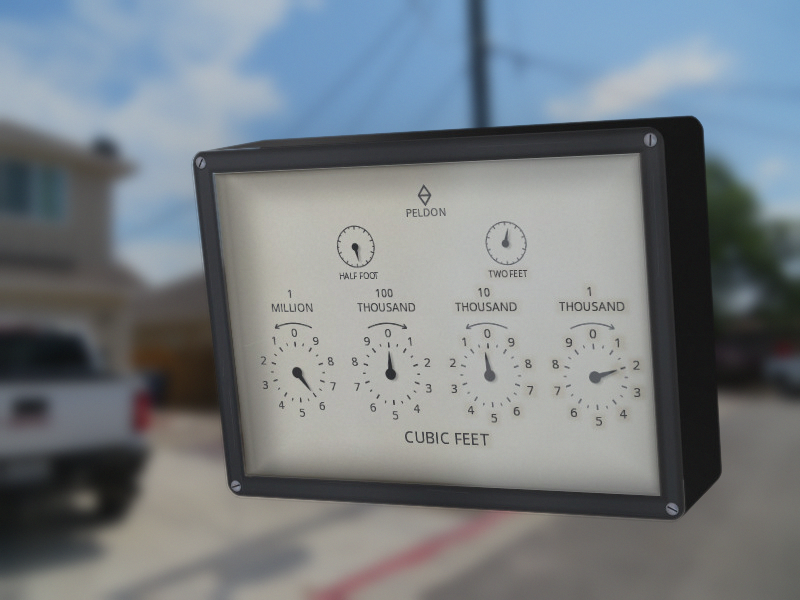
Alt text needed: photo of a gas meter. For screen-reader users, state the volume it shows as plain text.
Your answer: 600200 ft³
